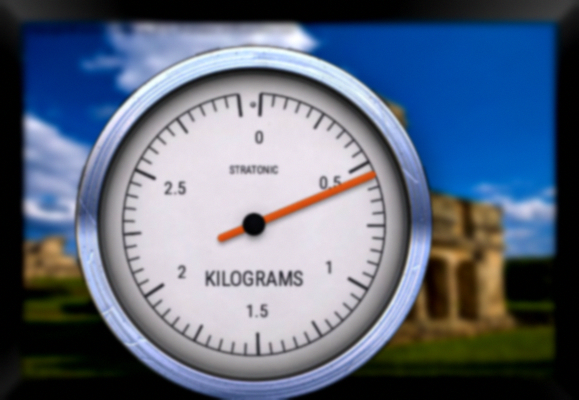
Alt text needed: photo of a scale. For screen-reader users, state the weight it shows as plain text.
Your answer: 0.55 kg
